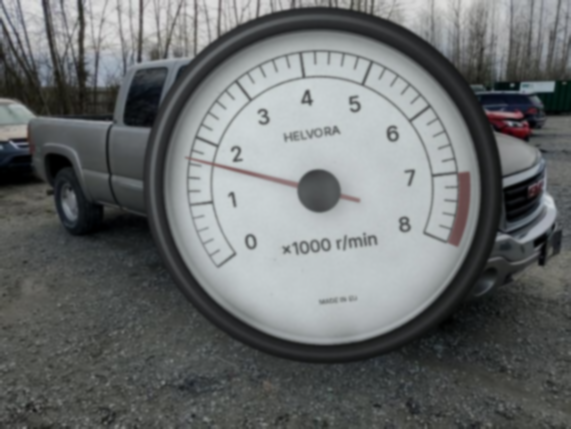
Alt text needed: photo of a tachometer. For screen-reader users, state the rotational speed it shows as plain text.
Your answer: 1700 rpm
